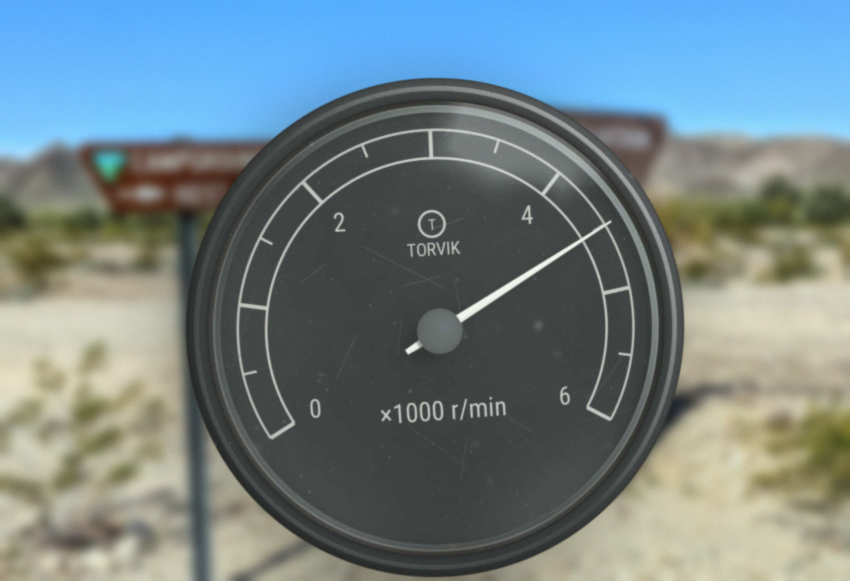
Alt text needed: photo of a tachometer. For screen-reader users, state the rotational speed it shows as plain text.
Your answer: 4500 rpm
